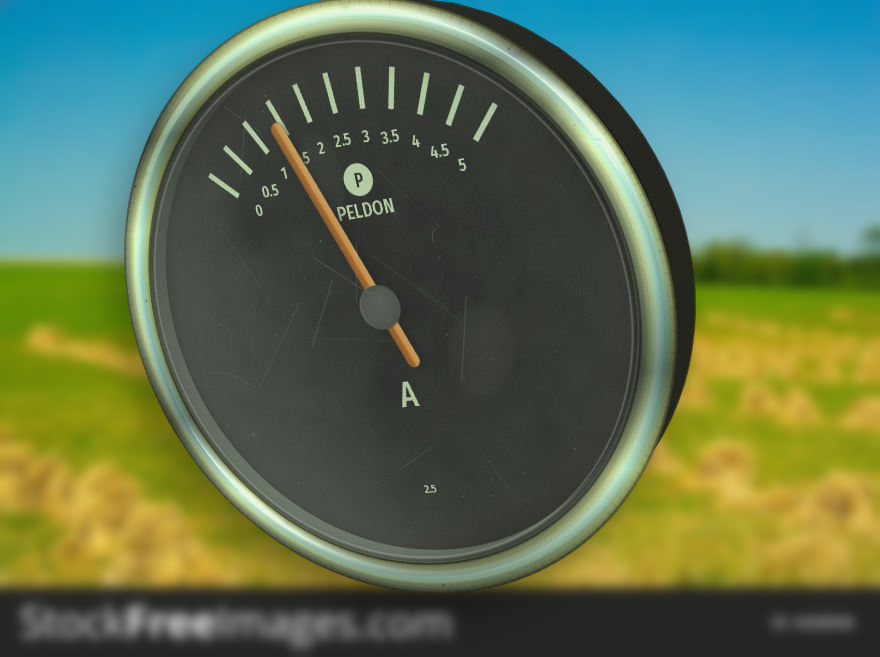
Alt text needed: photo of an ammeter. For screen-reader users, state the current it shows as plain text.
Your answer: 1.5 A
